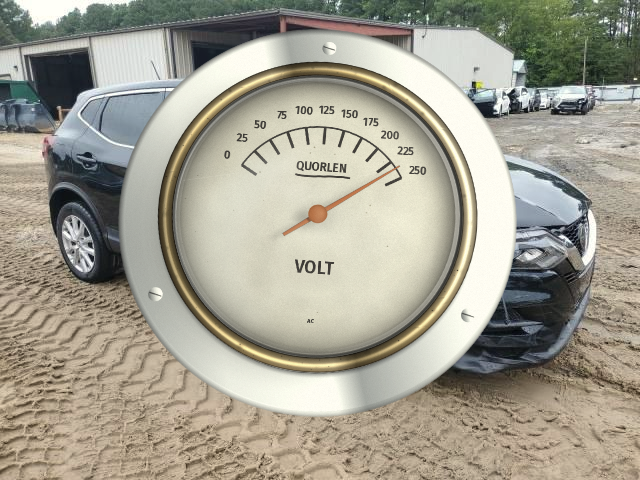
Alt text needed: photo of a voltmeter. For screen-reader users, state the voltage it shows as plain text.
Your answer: 237.5 V
